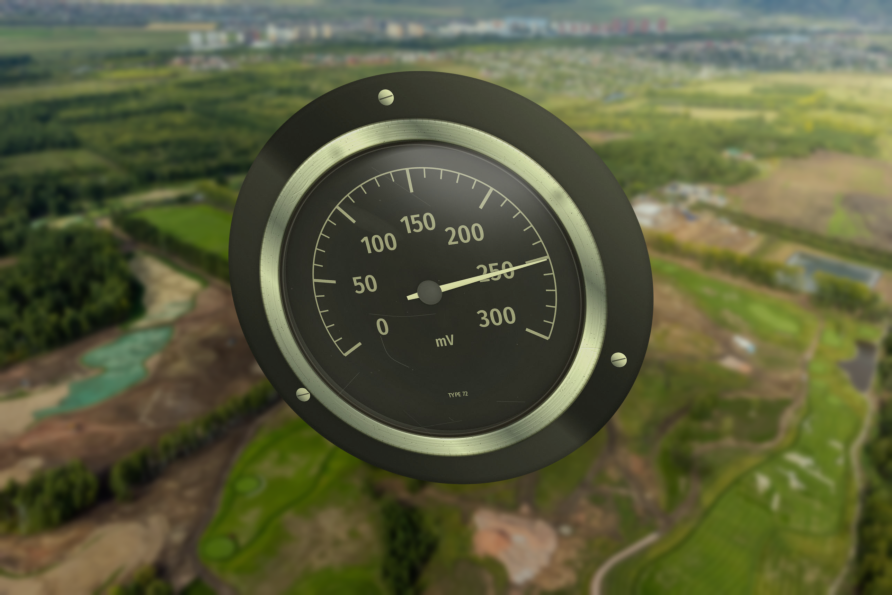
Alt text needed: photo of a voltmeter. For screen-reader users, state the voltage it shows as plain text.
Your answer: 250 mV
